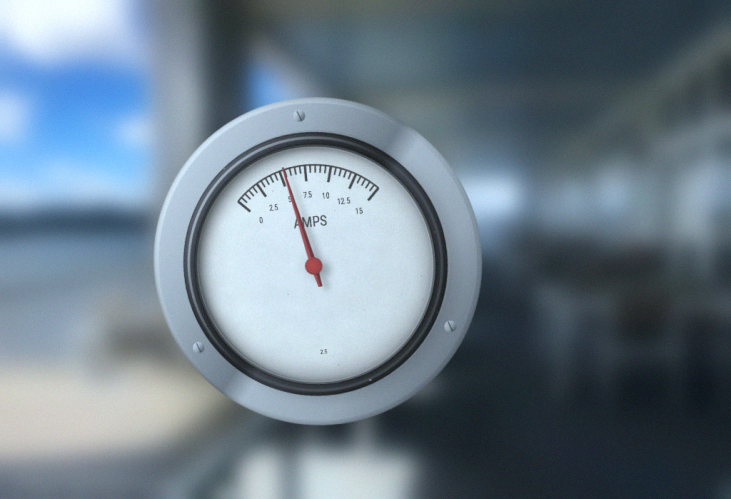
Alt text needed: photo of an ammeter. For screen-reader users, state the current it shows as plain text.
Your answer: 5.5 A
